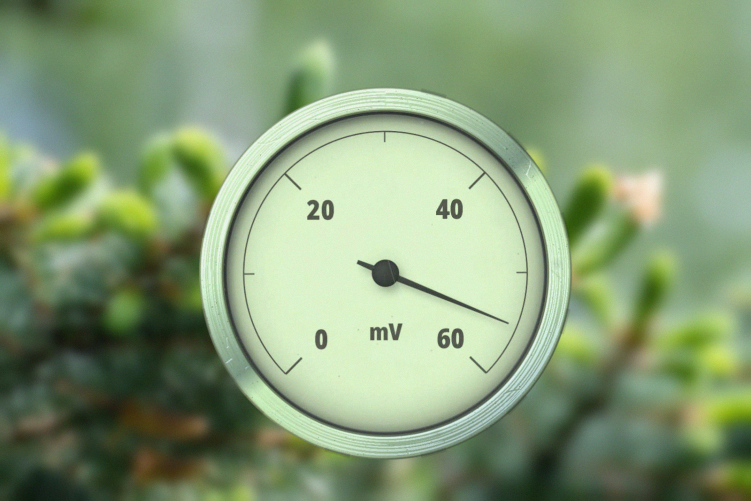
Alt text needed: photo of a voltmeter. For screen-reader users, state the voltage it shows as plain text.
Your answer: 55 mV
